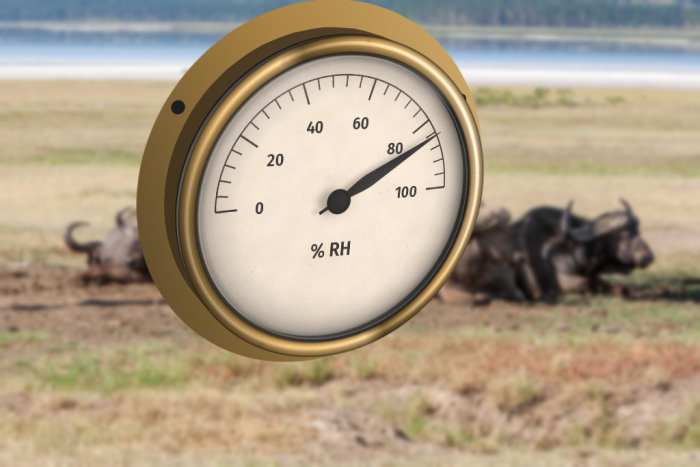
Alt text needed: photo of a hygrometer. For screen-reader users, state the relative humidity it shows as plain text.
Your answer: 84 %
